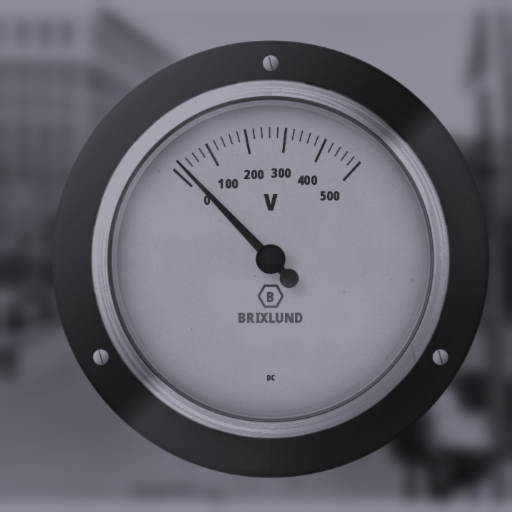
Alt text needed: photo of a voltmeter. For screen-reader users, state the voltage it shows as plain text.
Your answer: 20 V
